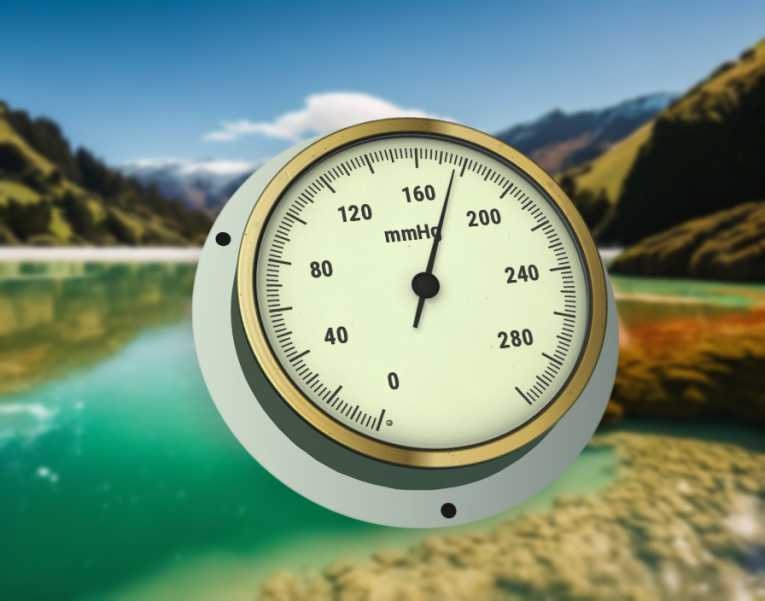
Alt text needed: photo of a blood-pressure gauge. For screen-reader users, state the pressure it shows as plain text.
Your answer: 176 mmHg
